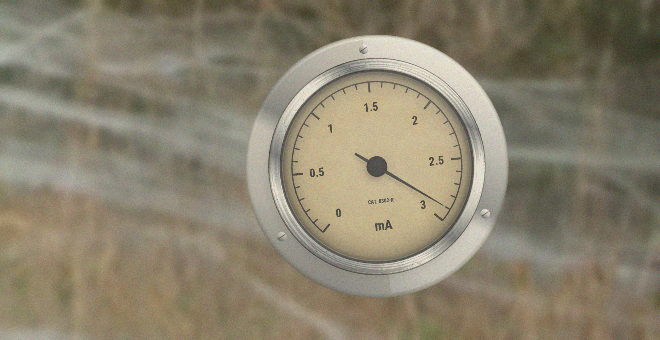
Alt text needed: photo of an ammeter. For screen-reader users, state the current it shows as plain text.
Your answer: 2.9 mA
